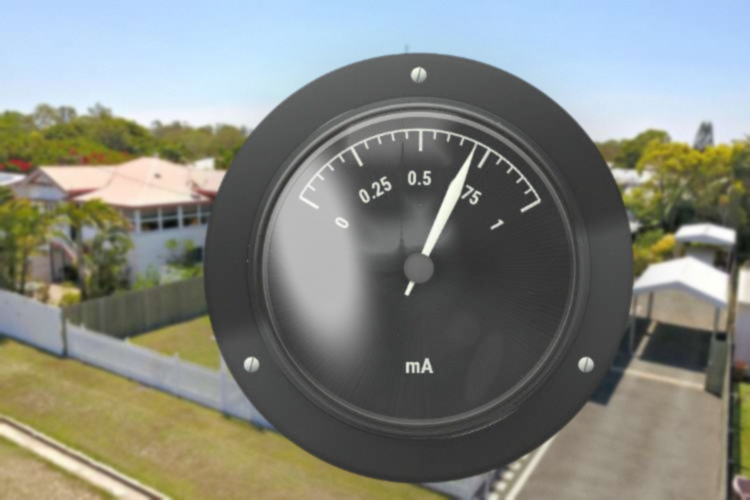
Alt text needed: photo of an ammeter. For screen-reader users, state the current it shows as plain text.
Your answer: 0.7 mA
